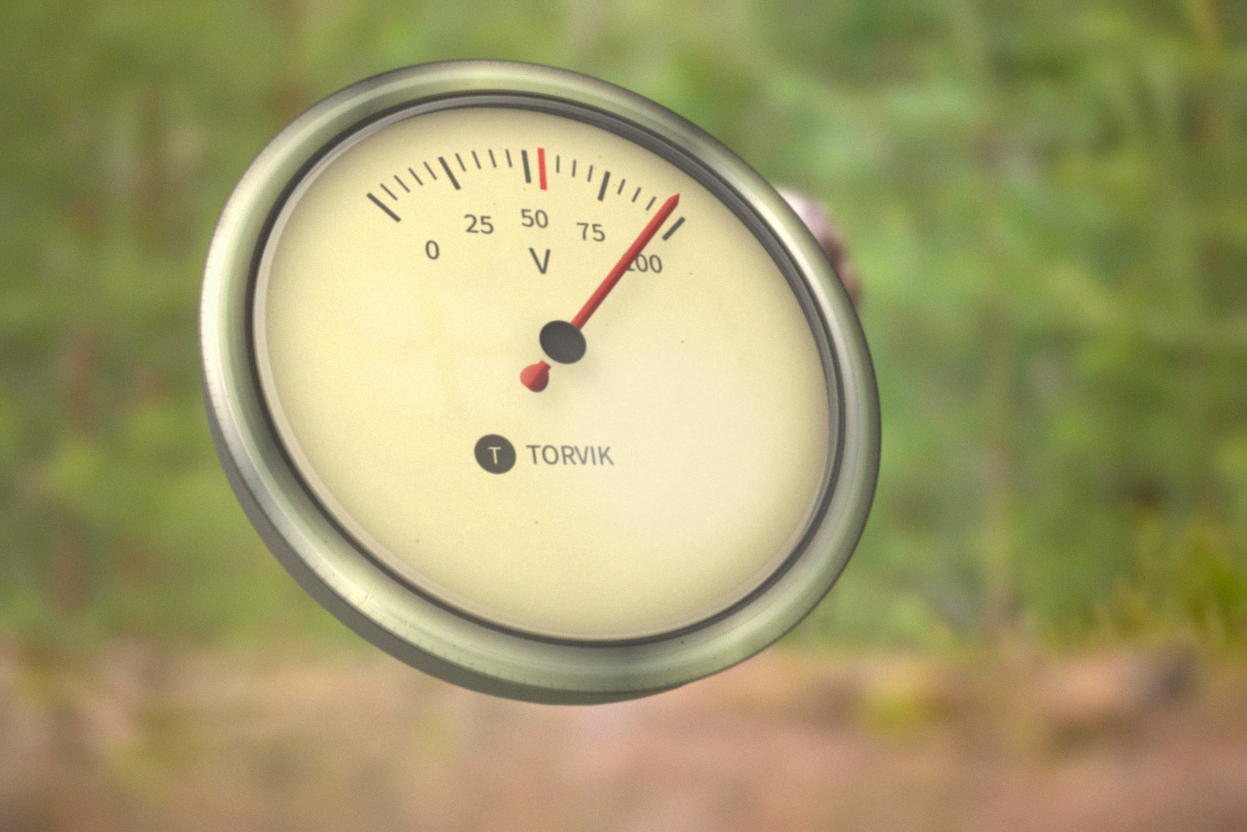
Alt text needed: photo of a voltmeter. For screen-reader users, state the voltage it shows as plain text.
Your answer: 95 V
